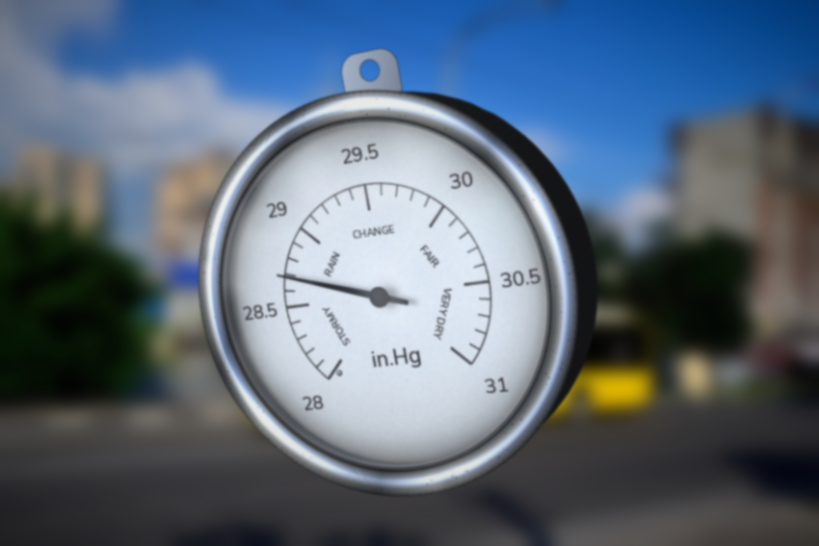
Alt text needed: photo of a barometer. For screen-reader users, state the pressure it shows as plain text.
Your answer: 28.7 inHg
